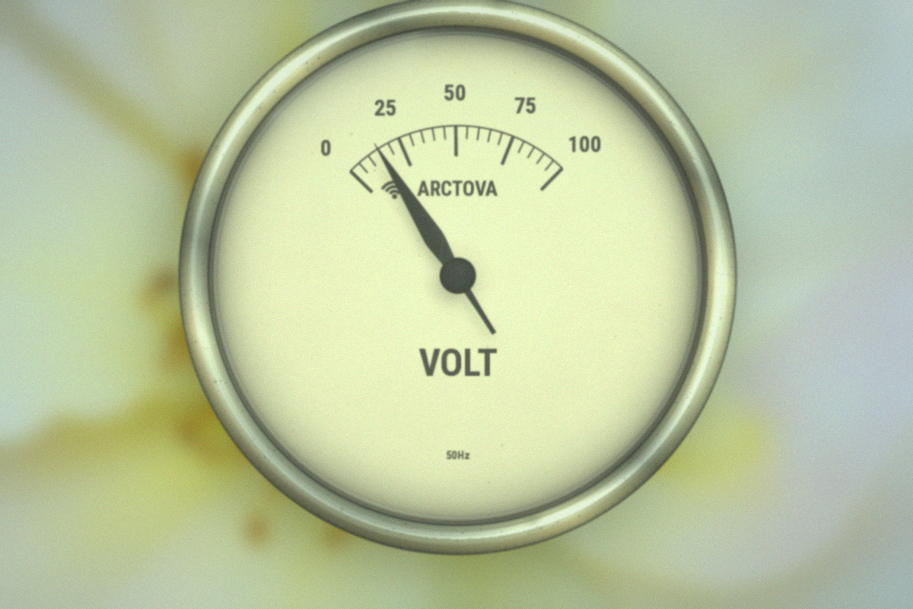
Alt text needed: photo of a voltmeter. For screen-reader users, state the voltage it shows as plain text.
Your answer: 15 V
